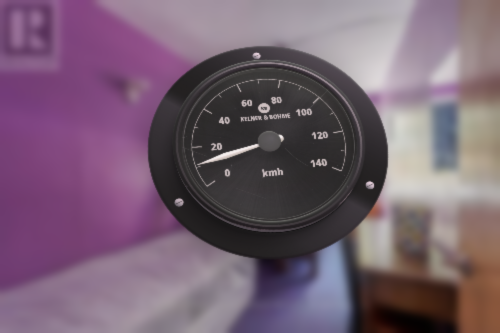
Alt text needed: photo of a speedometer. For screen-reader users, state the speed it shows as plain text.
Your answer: 10 km/h
